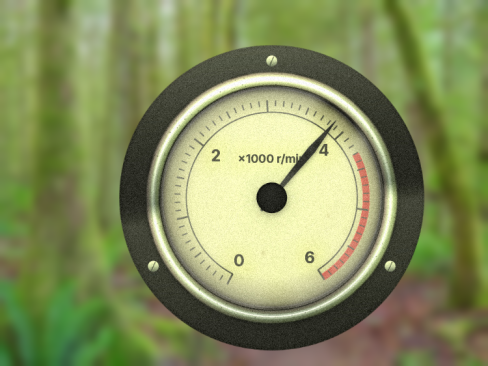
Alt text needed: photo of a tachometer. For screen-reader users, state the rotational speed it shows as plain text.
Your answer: 3850 rpm
